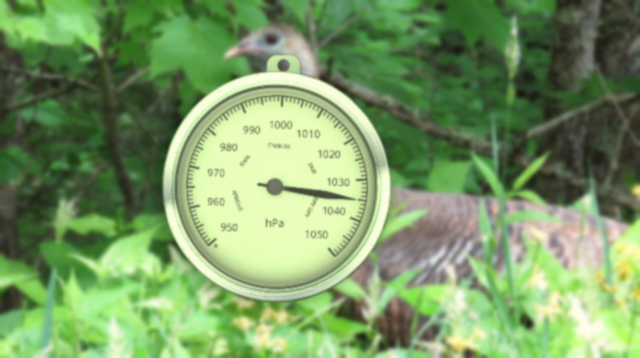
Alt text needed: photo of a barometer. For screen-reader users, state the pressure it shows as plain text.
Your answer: 1035 hPa
